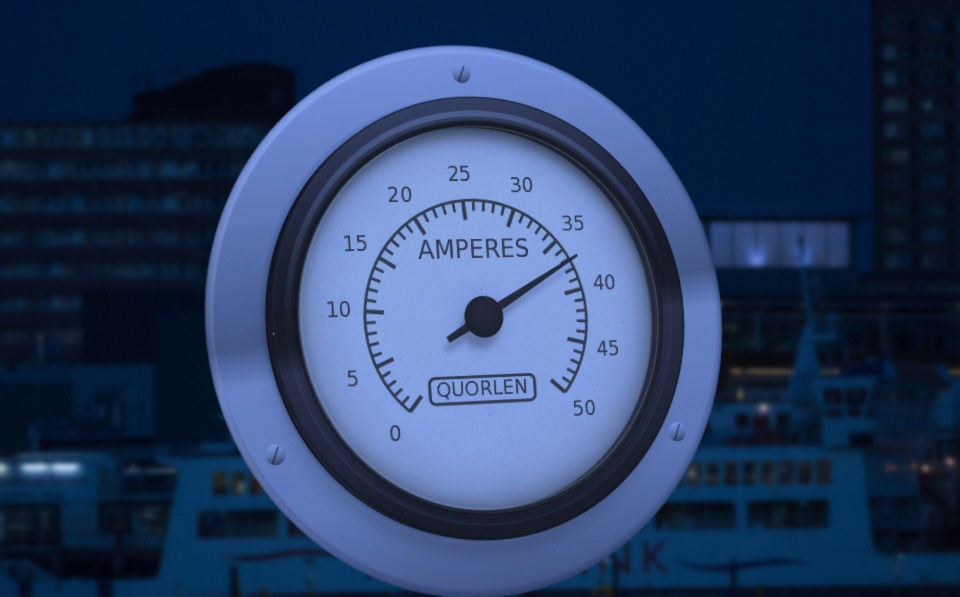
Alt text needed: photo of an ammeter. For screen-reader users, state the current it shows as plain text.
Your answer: 37 A
